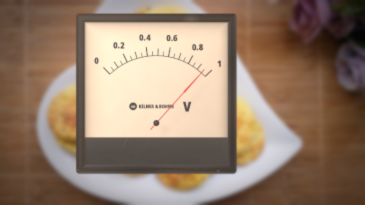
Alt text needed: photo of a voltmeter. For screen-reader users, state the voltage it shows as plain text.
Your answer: 0.95 V
